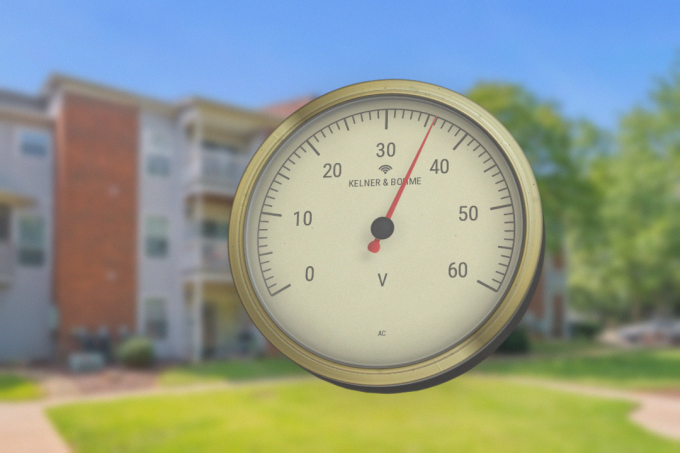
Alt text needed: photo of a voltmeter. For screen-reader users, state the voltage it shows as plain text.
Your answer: 36 V
